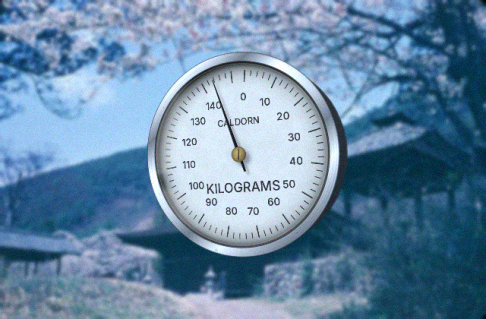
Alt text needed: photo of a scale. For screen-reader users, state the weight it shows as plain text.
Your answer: 144 kg
